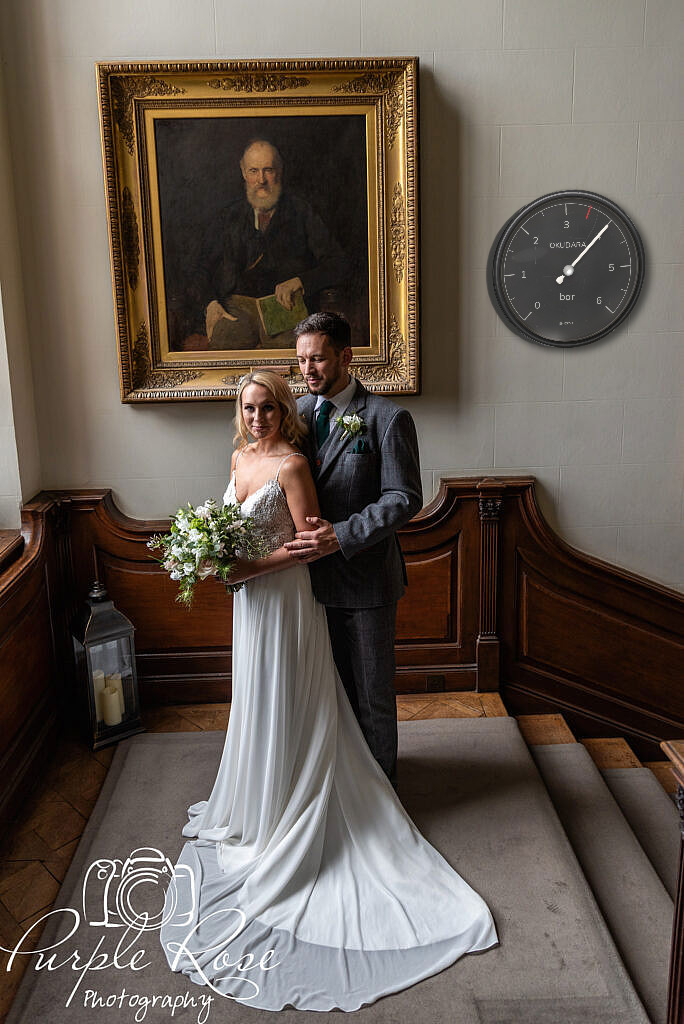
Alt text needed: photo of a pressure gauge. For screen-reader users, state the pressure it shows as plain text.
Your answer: 4 bar
